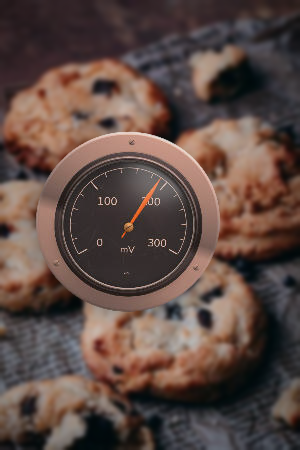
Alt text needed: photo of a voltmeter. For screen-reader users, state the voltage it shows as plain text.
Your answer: 190 mV
